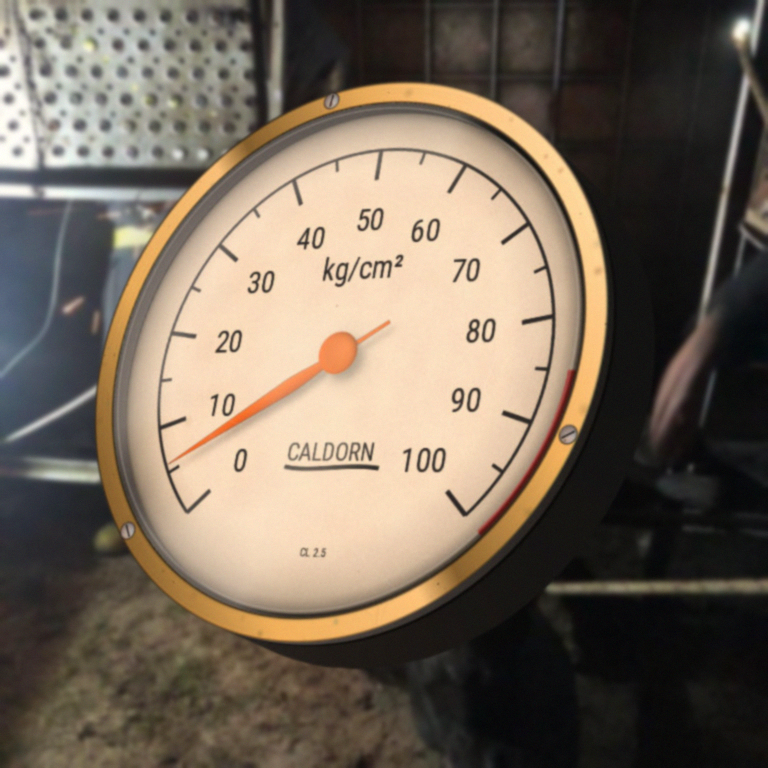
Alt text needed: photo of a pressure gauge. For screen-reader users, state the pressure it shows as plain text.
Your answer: 5 kg/cm²
